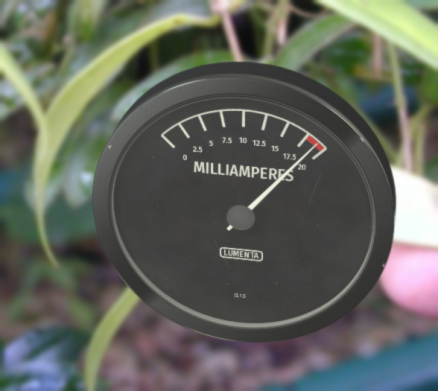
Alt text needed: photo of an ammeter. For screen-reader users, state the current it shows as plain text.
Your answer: 18.75 mA
